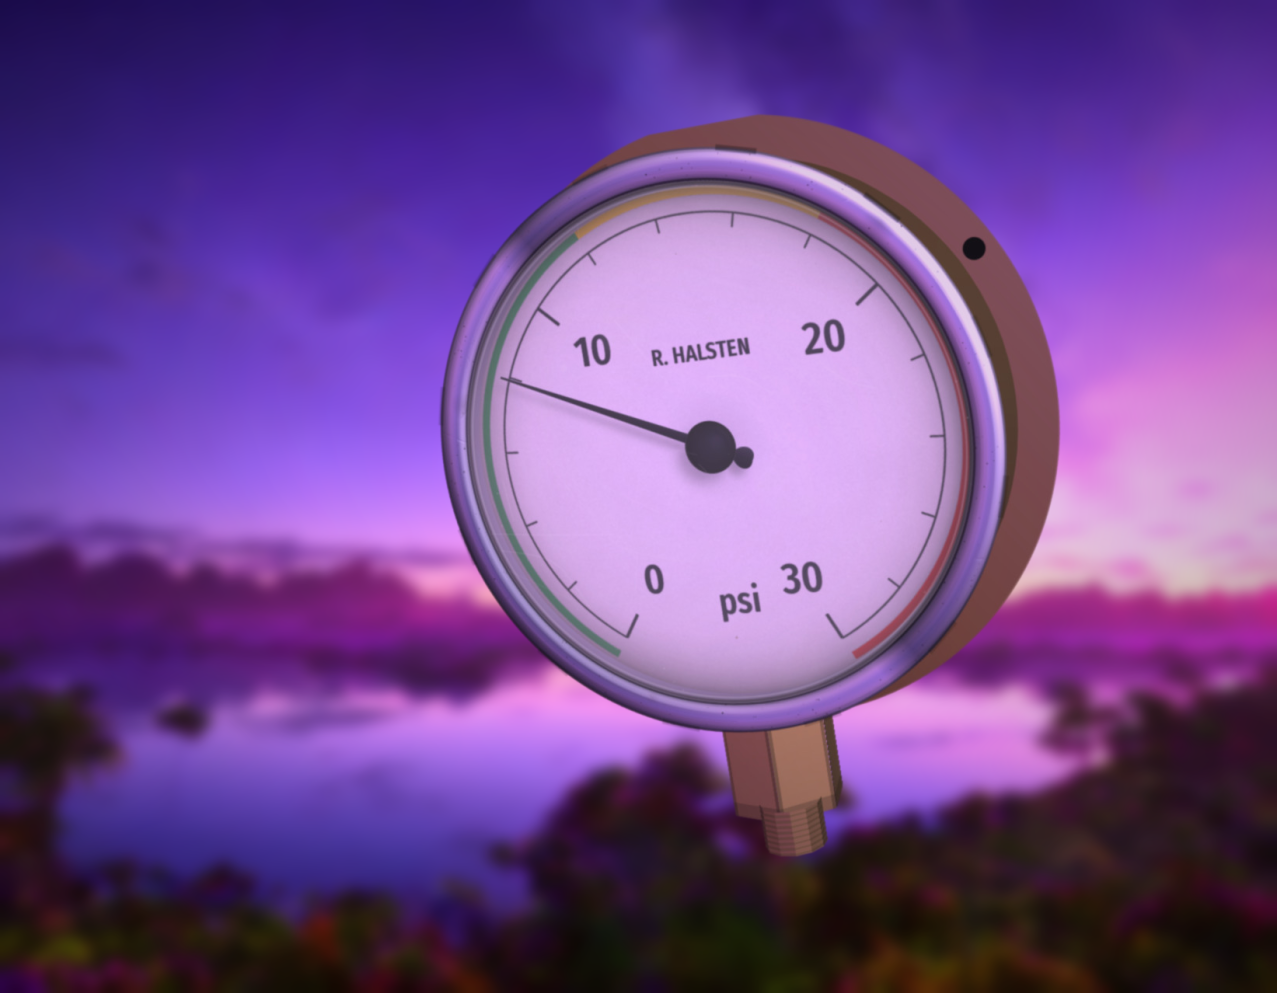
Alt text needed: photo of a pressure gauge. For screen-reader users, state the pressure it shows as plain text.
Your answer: 8 psi
